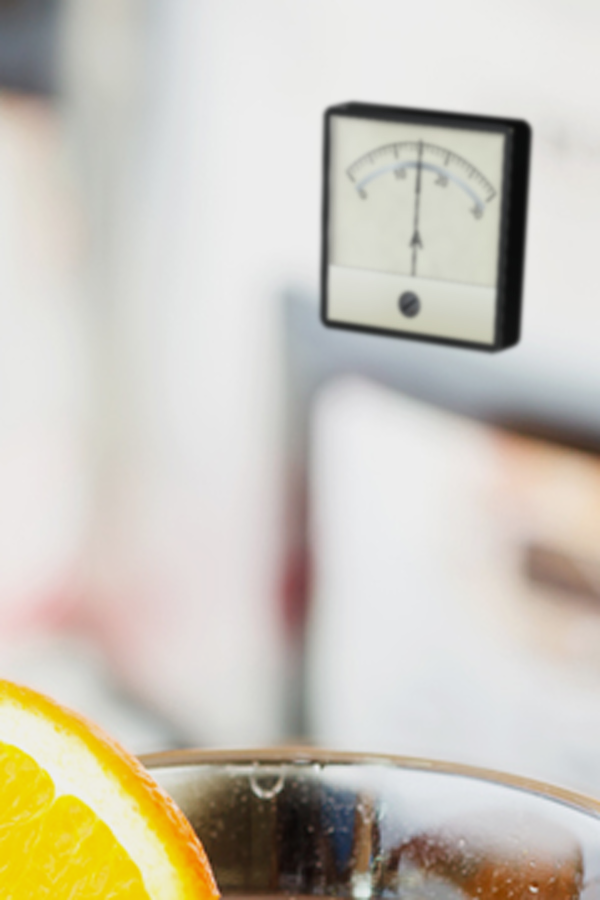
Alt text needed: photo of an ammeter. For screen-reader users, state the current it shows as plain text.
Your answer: 15 A
